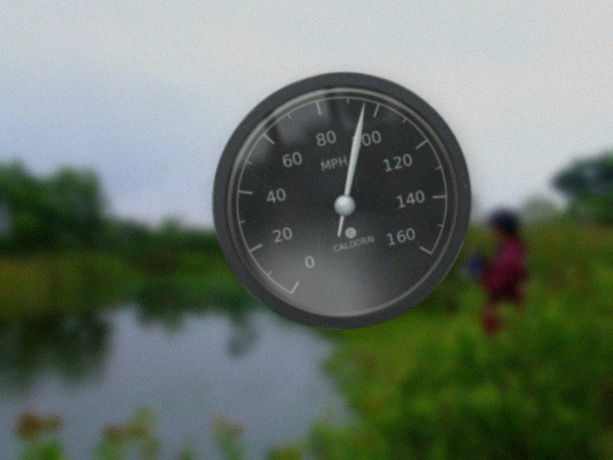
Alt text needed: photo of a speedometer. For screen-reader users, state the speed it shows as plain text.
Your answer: 95 mph
